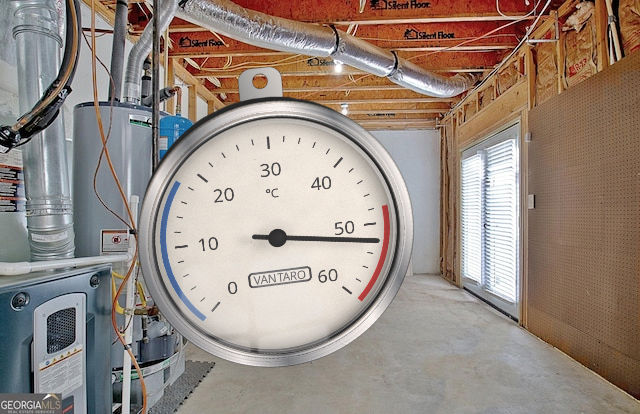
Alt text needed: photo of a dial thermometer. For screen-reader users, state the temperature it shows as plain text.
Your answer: 52 °C
